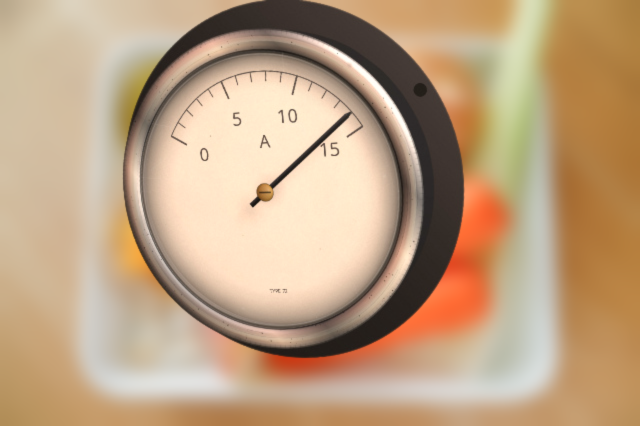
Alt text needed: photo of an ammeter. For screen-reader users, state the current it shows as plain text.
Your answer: 14 A
